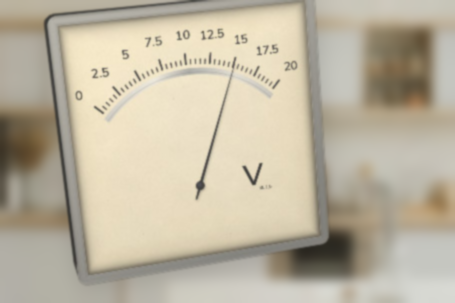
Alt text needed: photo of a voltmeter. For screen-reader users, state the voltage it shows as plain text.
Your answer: 15 V
